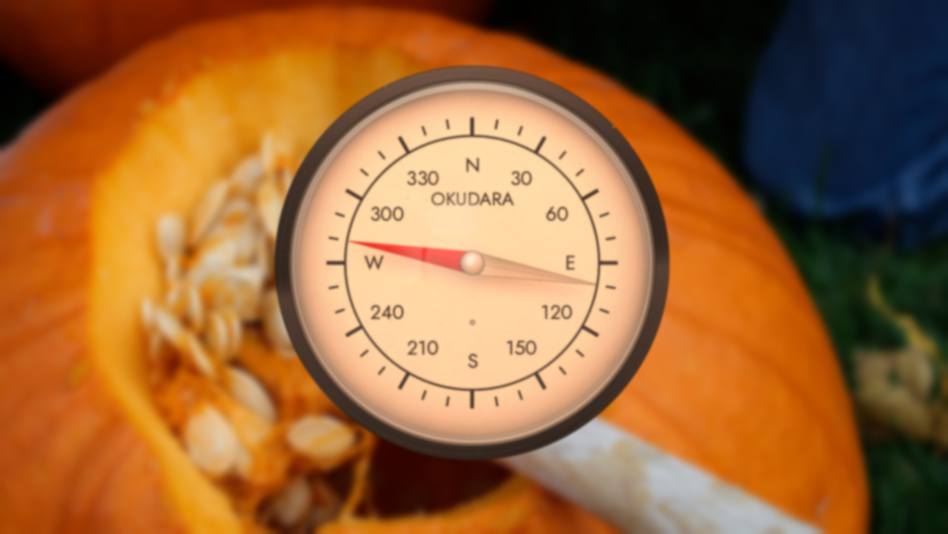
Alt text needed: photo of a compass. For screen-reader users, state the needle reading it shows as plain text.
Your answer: 280 °
